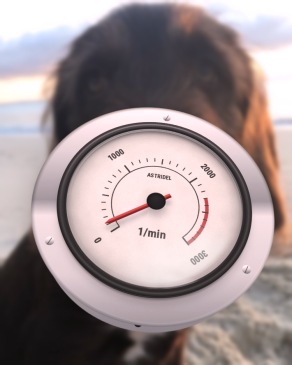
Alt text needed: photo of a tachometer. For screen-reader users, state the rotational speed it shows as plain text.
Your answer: 100 rpm
